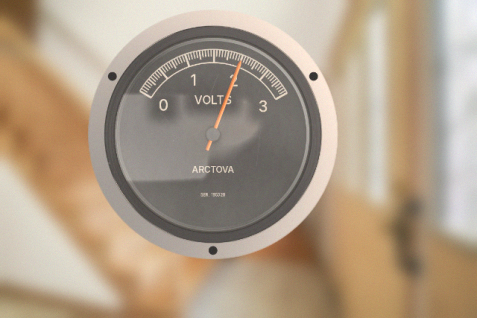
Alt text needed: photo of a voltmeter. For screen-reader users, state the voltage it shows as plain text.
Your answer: 2 V
